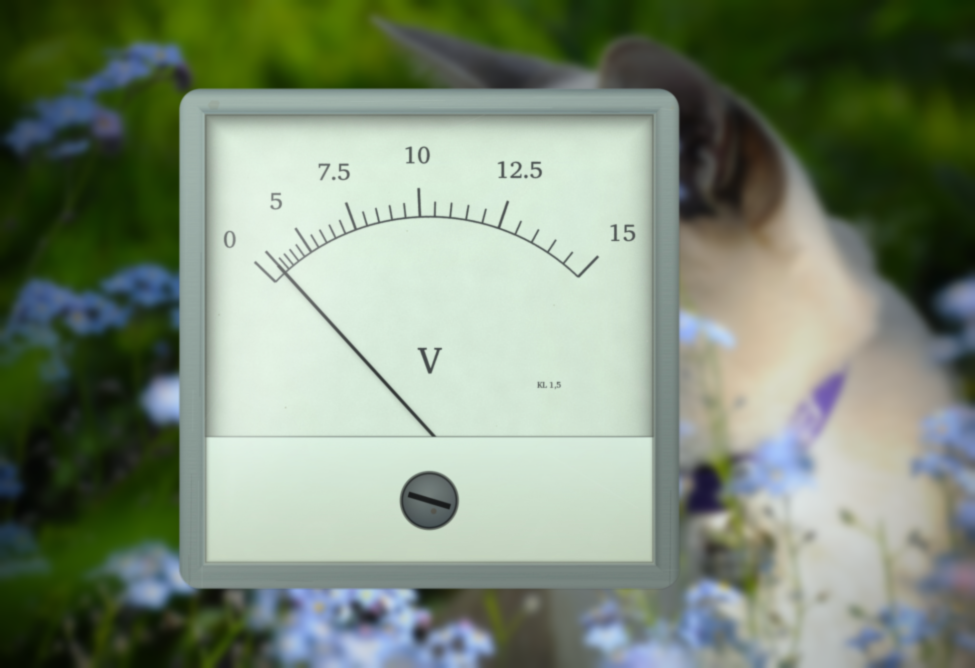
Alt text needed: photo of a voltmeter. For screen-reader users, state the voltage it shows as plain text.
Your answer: 2.5 V
